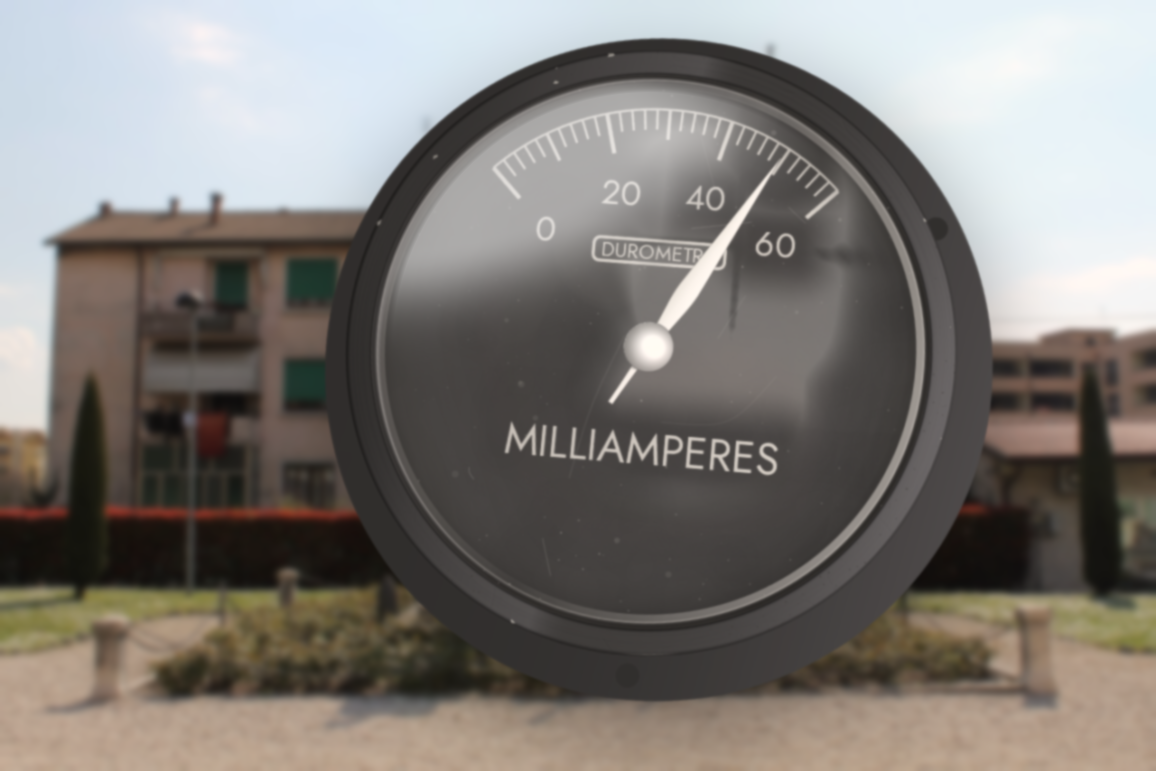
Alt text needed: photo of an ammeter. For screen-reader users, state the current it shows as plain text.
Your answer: 50 mA
